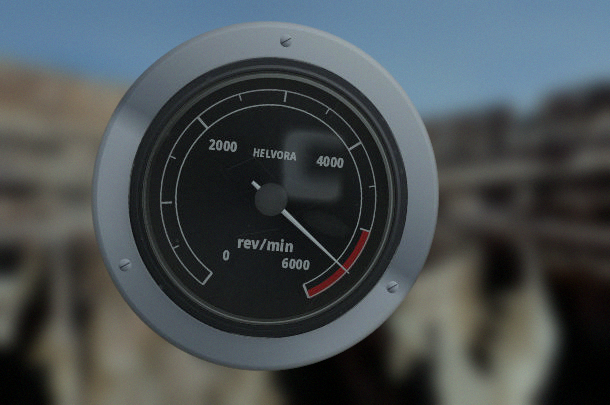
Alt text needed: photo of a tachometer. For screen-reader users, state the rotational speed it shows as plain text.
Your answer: 5500 rpm
